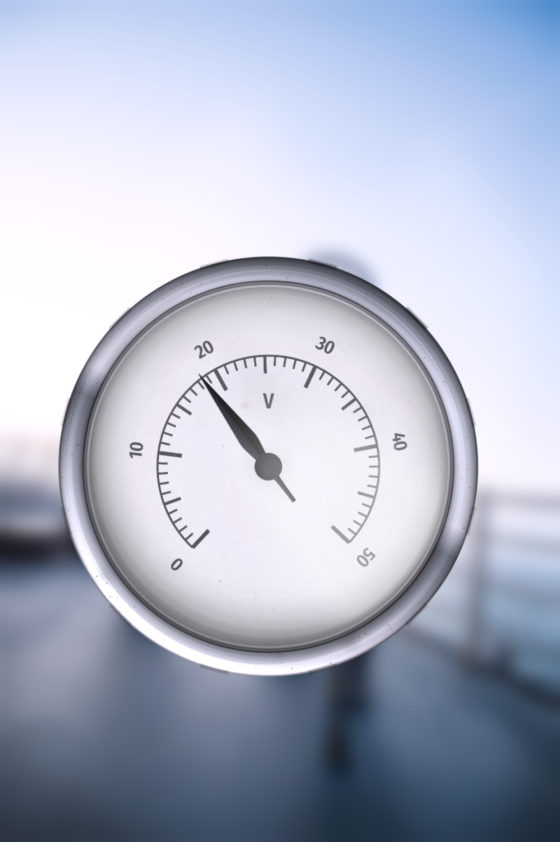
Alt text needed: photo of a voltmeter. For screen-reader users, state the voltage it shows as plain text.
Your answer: 18.5 V
